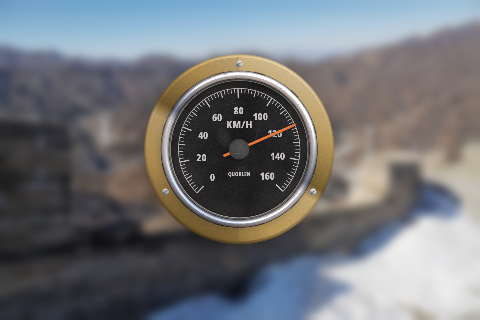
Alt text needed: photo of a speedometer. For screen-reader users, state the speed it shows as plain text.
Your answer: 120 km/h
